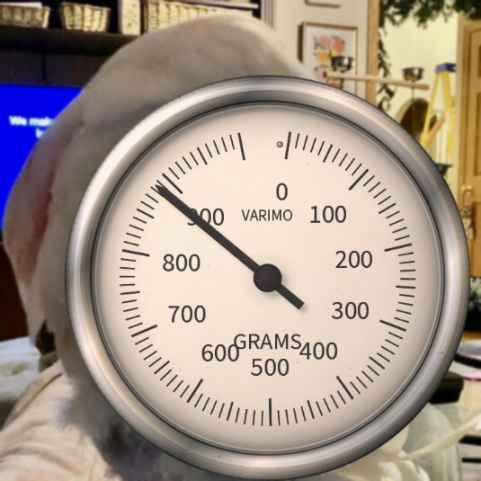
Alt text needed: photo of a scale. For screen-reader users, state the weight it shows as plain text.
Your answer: 885 g
